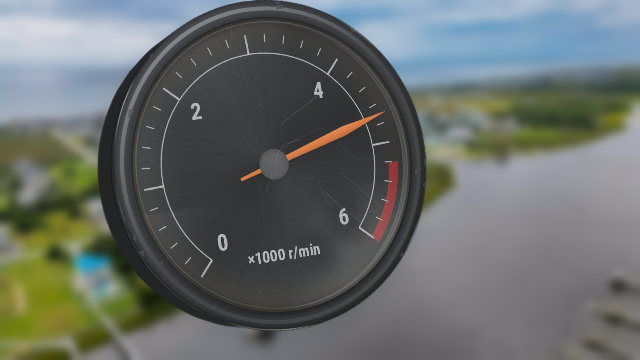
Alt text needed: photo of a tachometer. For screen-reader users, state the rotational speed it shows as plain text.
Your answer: 4700 rpm
